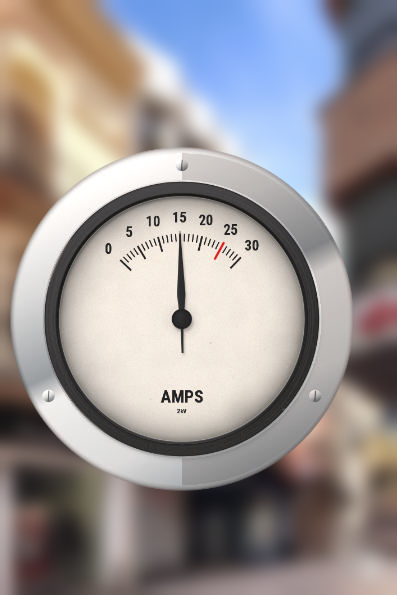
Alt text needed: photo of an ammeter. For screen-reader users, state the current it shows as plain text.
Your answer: 15 A
